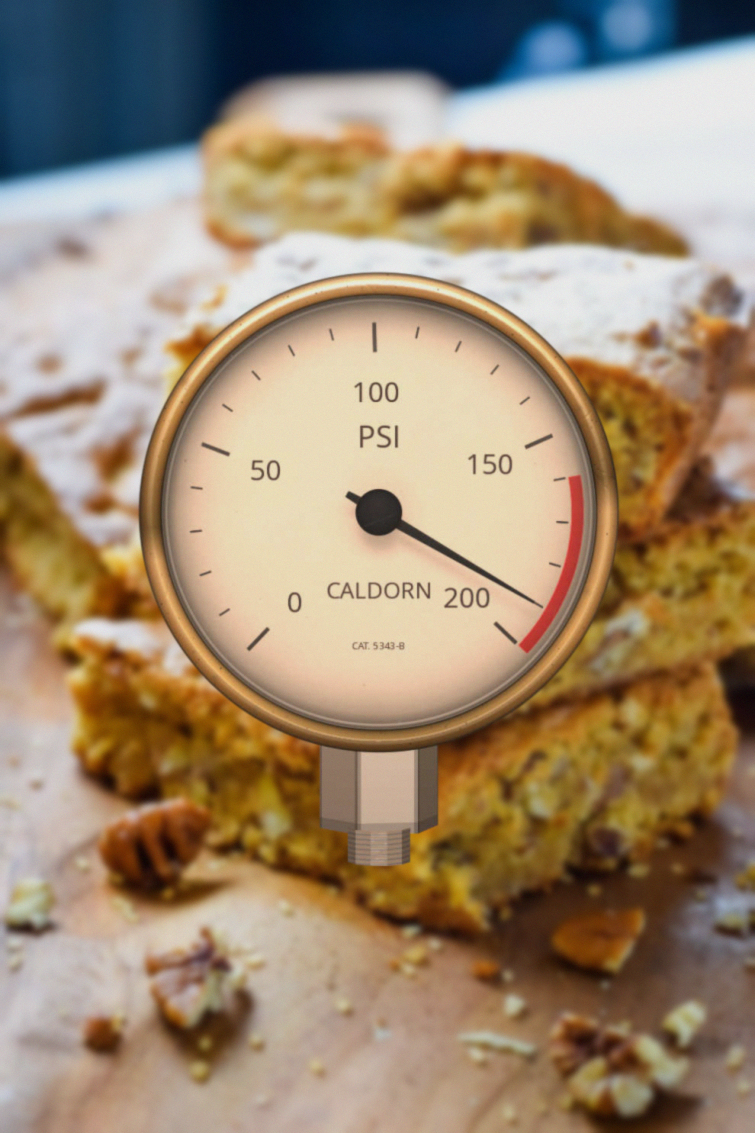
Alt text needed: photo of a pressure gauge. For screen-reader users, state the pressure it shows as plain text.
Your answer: 190 psi
